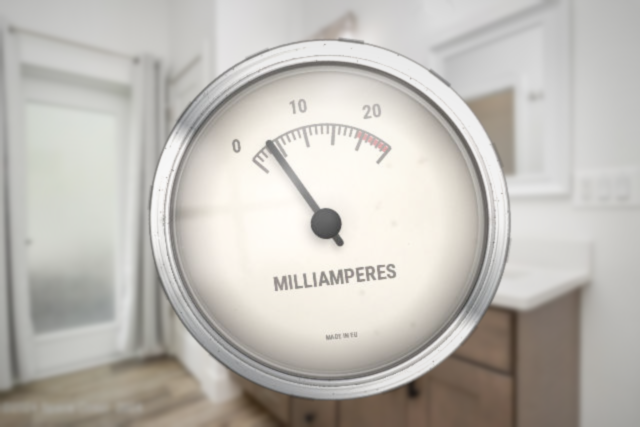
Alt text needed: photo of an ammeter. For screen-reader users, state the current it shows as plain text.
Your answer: 4 mA
